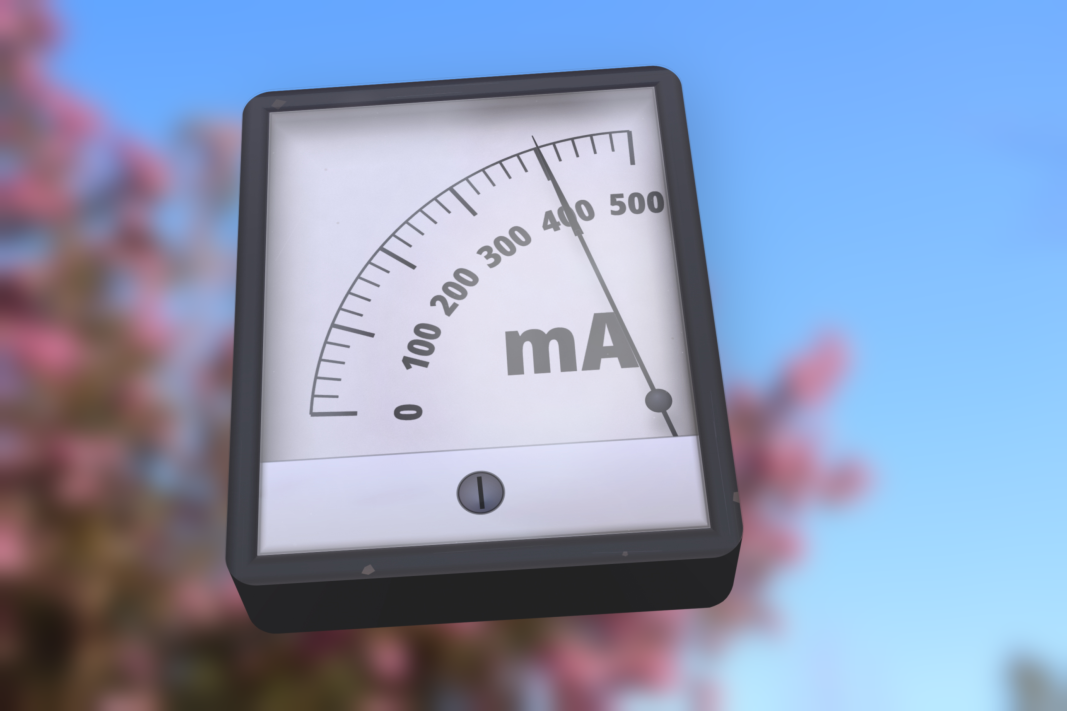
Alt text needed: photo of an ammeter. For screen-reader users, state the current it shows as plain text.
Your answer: 400 mA
